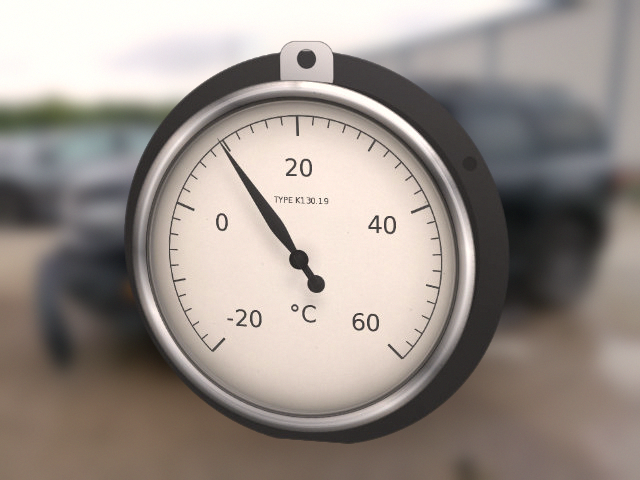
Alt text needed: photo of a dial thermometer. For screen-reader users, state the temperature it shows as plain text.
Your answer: 10 °C
